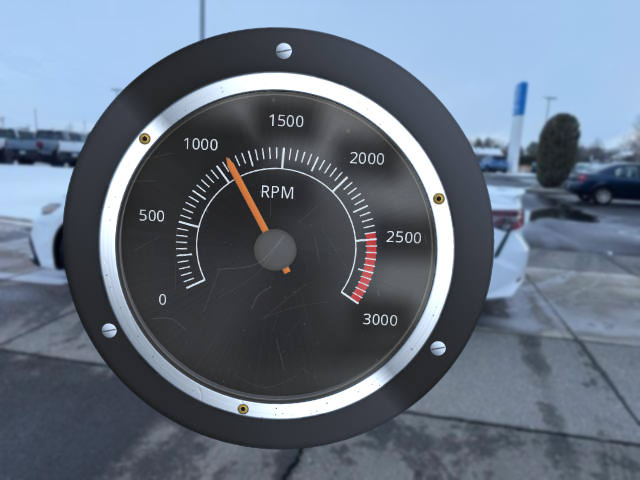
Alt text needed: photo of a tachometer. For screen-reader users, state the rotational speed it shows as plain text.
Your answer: 1100 rpm
